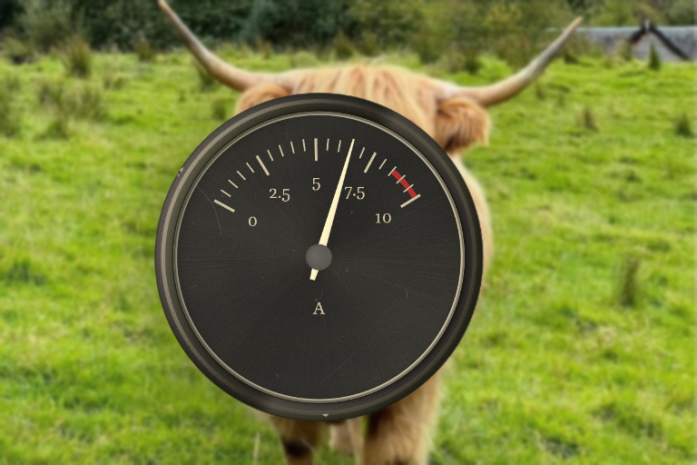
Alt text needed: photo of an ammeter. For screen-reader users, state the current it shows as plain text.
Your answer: 6.5 A
